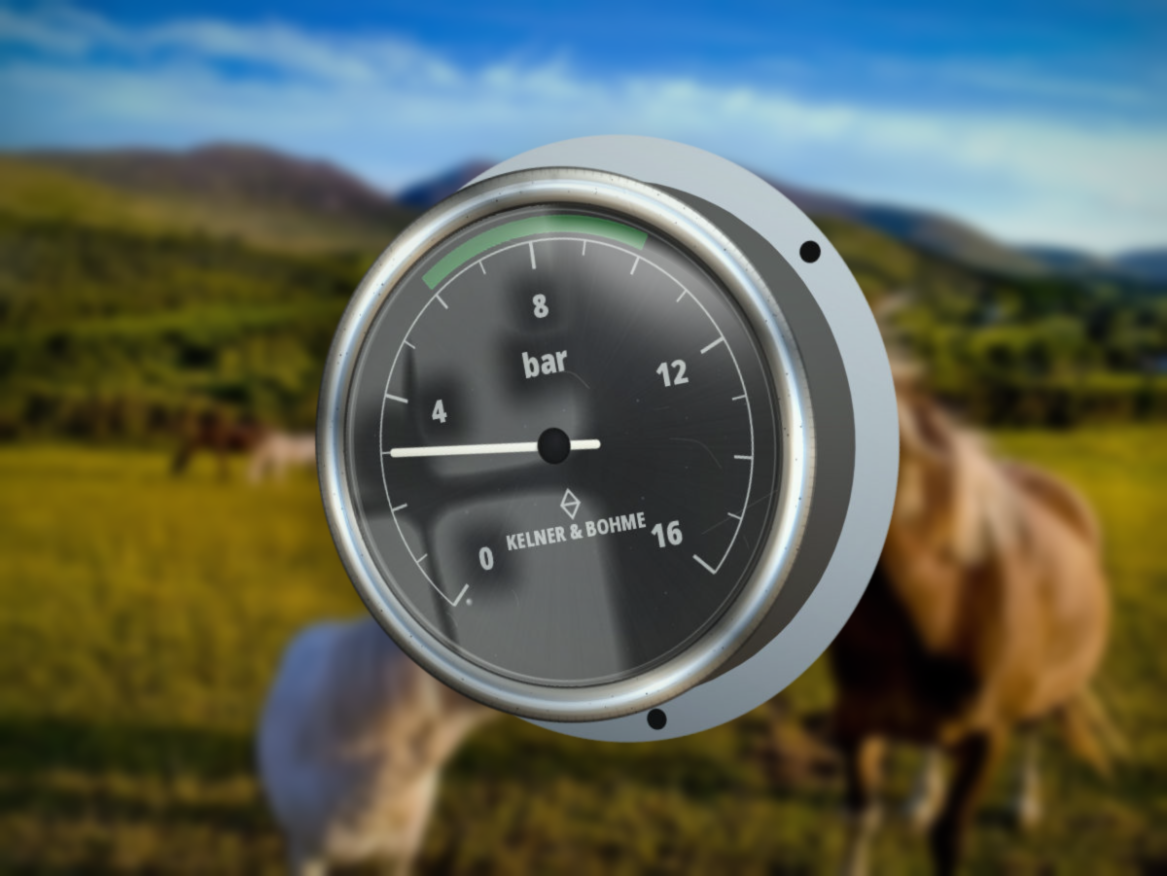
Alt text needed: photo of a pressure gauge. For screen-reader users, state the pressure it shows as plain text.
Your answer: 3 bar
